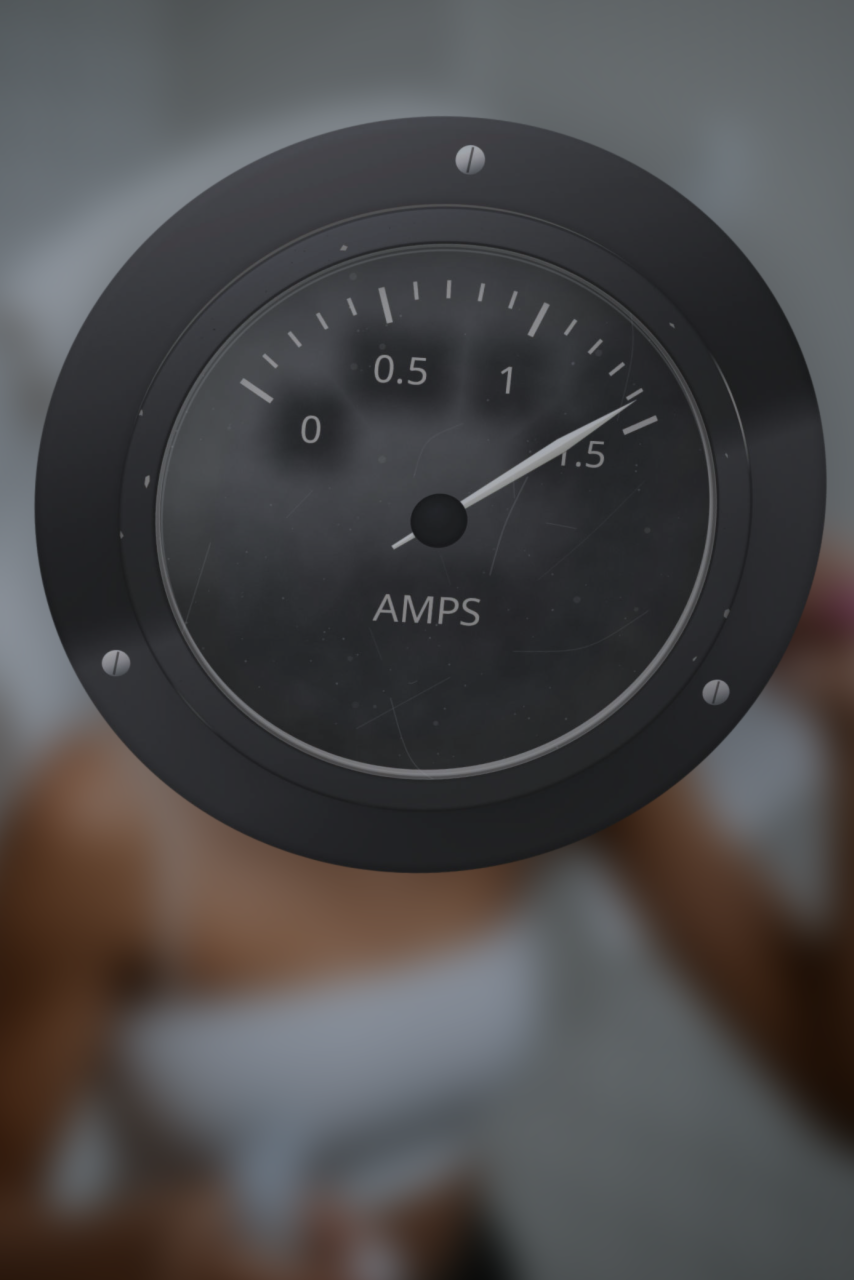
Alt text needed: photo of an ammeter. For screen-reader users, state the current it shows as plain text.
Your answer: 1.4 A
